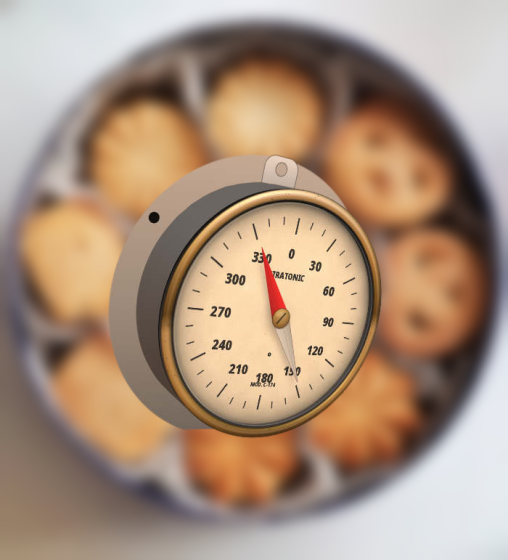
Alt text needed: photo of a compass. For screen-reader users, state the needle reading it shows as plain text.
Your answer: 330 °
